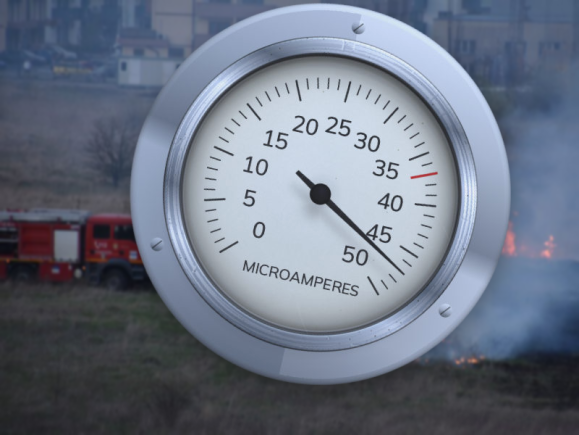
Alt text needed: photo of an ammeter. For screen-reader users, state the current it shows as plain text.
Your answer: 47 µA
